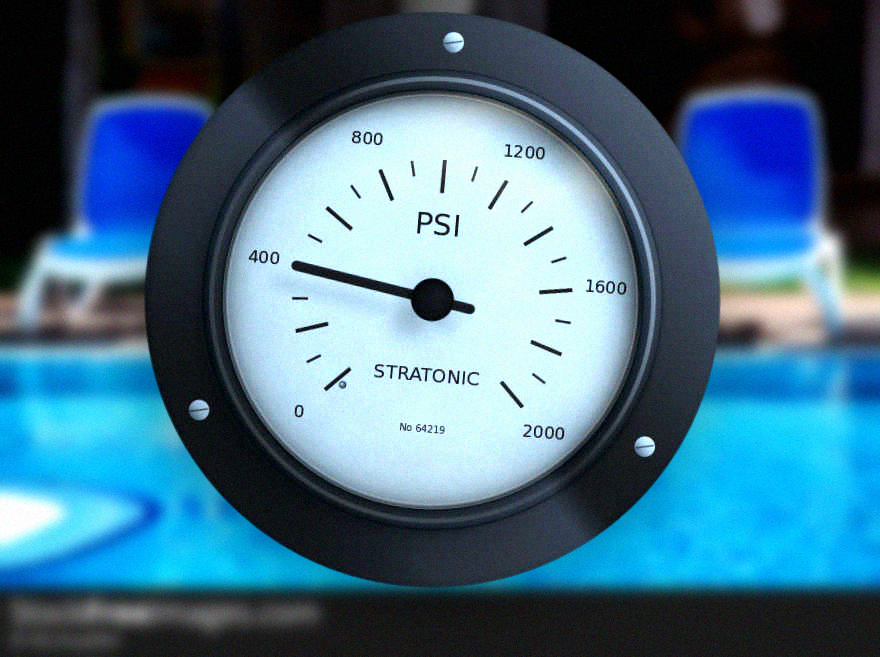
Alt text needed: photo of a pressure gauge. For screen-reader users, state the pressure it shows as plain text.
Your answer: 400 psi
